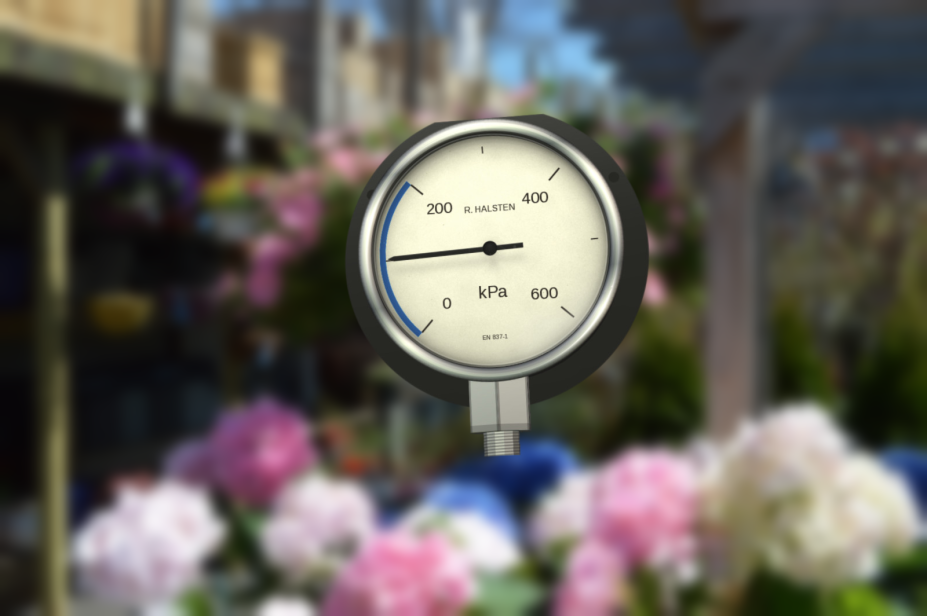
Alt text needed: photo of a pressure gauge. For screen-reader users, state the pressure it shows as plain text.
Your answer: 100 kPa
